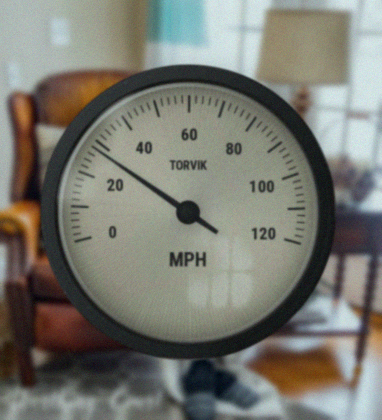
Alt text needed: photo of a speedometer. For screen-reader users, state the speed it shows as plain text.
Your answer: 28 mph
